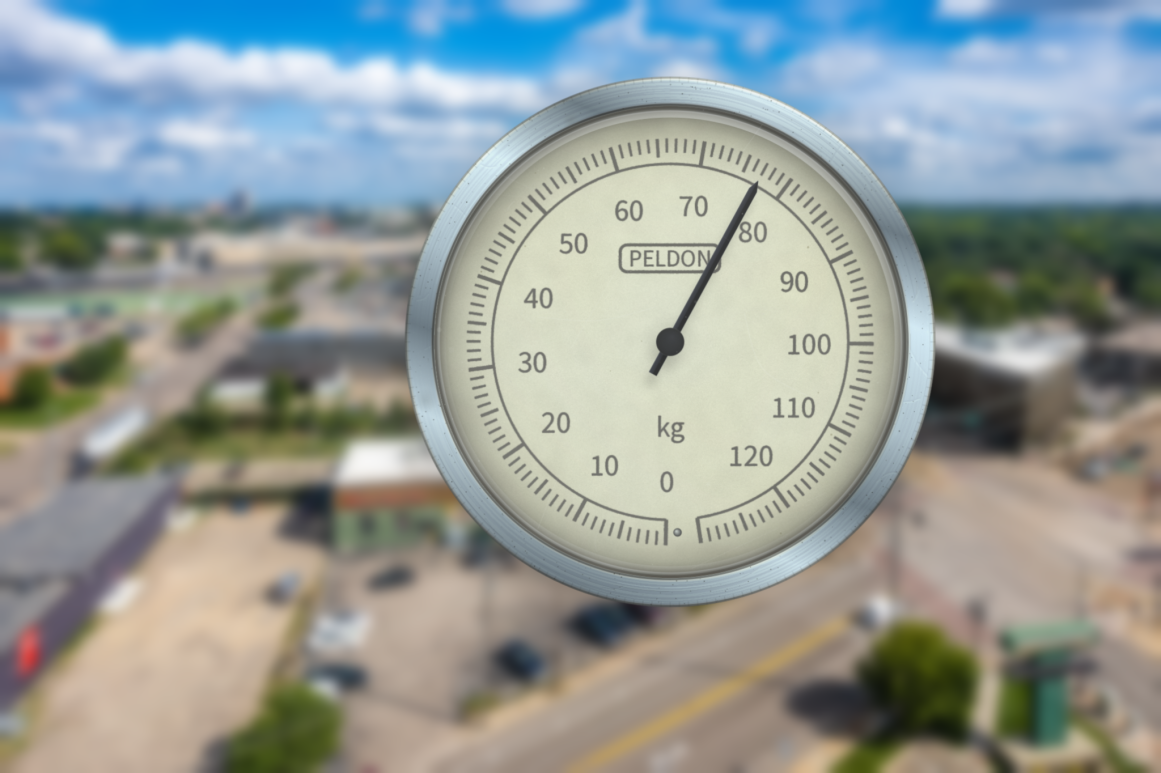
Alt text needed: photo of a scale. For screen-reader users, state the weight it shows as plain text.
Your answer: 77 kg
